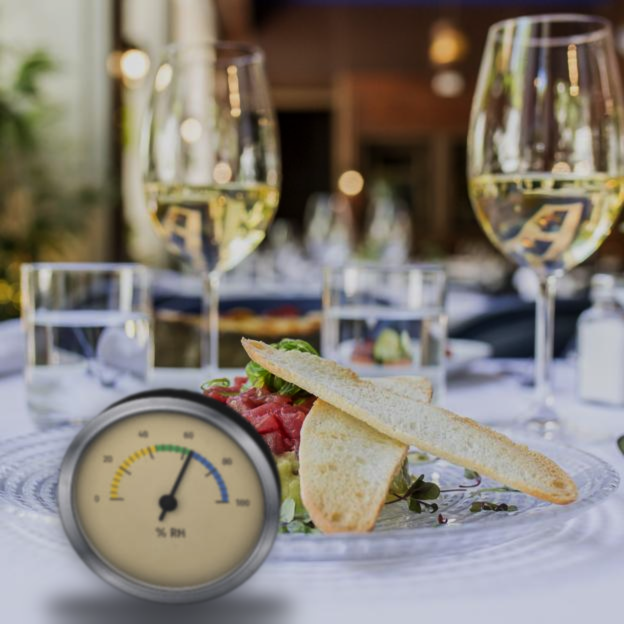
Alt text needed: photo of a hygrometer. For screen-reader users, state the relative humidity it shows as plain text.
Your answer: 64 %
